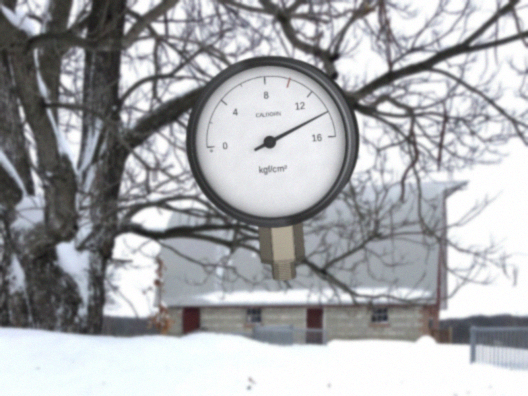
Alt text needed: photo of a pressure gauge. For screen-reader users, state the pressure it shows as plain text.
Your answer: 14 kg/cm²
